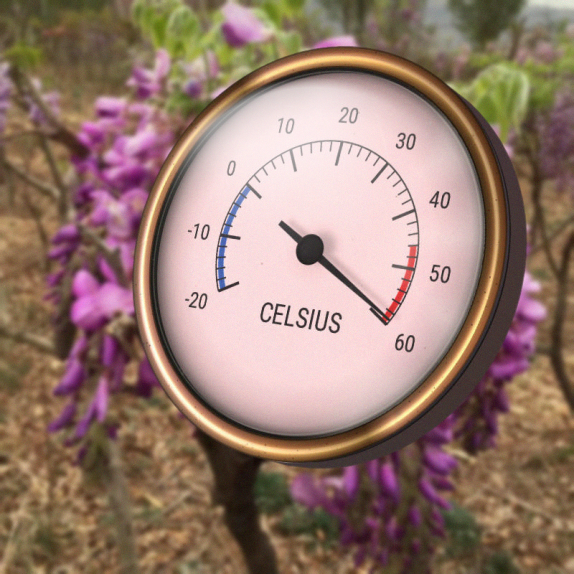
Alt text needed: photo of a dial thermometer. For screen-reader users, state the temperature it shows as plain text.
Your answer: 59 °C
